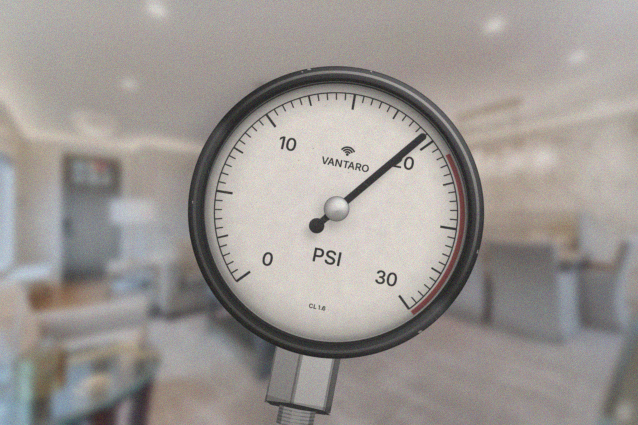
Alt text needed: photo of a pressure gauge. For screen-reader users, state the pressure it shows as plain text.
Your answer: 19.5 psi
